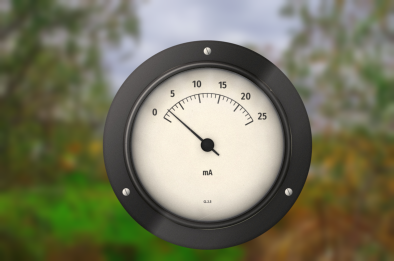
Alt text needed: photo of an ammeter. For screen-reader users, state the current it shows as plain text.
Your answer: 2 mA
